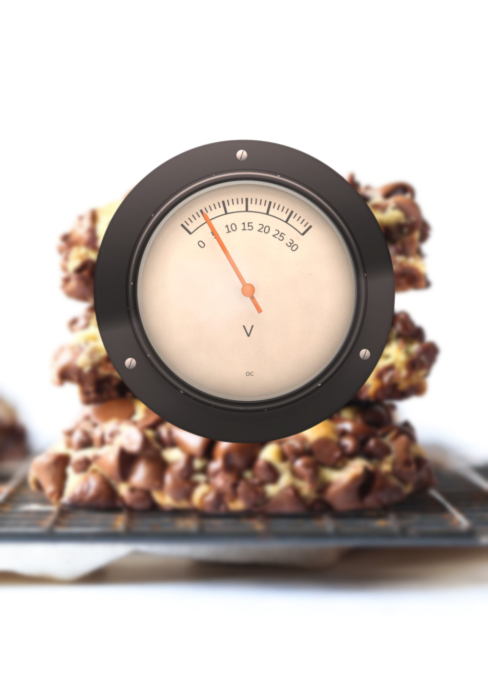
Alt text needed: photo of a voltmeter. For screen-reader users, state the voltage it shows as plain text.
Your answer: 5 V
